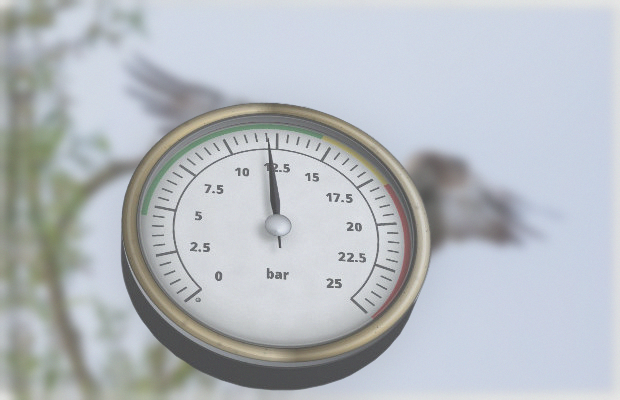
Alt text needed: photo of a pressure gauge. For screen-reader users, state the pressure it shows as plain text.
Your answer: 12 bar
